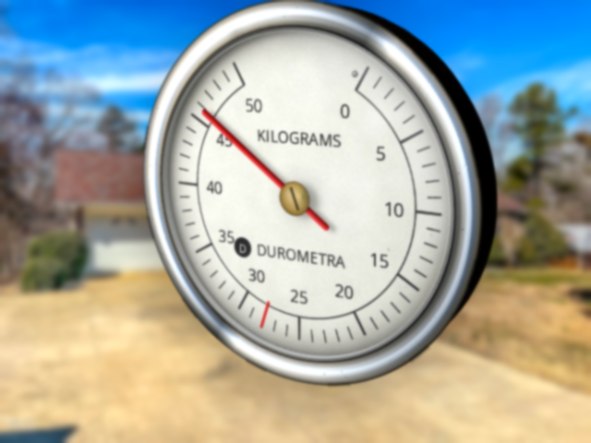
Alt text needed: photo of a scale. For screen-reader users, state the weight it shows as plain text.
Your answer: 46 kg
